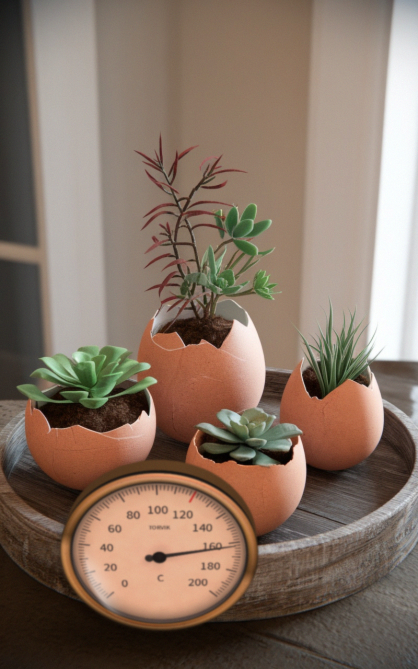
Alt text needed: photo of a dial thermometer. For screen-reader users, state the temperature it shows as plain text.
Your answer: 160 °C
